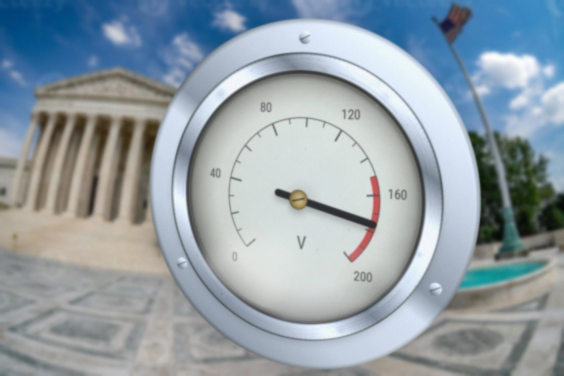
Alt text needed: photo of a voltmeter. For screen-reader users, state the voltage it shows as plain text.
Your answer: 175 V
